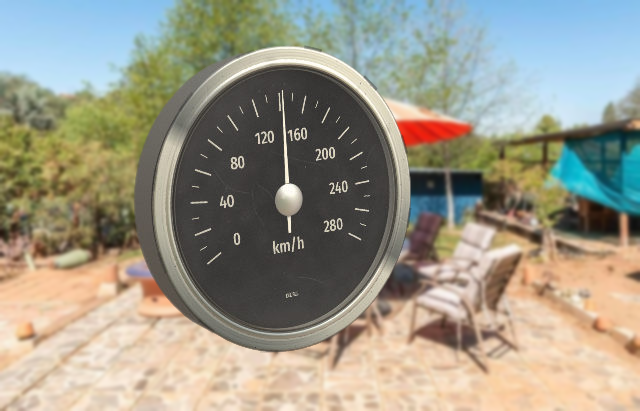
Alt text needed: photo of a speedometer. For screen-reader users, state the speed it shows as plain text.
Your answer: 140 km/h
